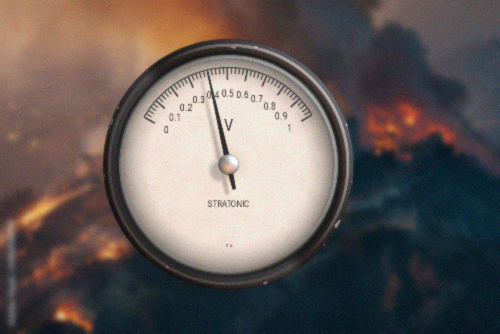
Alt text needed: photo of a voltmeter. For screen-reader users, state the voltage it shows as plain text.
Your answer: 0.4 V
